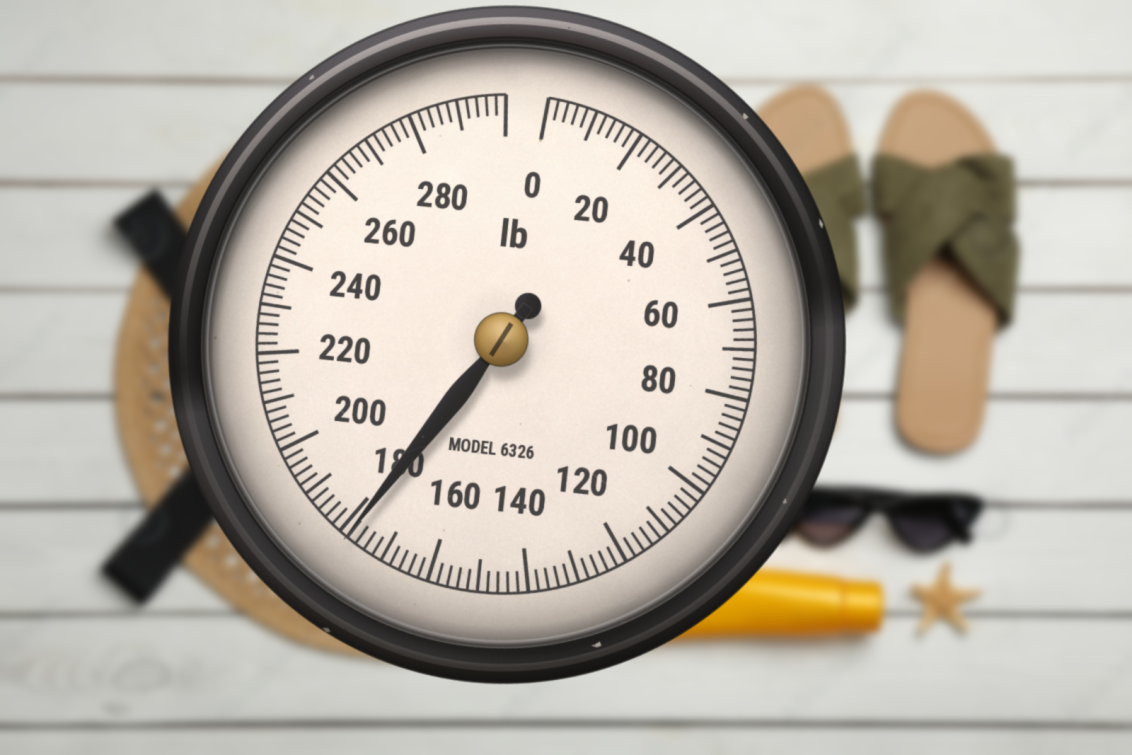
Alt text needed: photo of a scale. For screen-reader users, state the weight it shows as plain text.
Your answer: 178 lb
